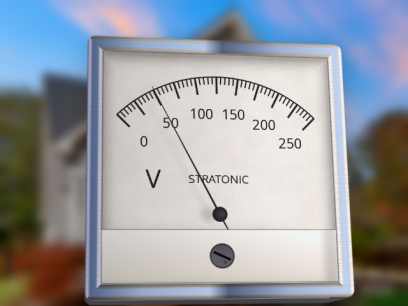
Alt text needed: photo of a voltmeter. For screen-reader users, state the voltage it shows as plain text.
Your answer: 50 V
